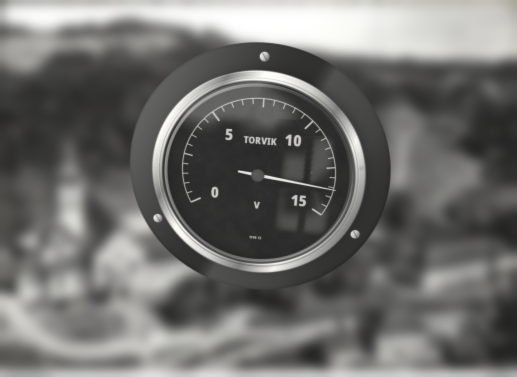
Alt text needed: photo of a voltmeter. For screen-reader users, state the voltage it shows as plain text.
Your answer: 13.5 V
